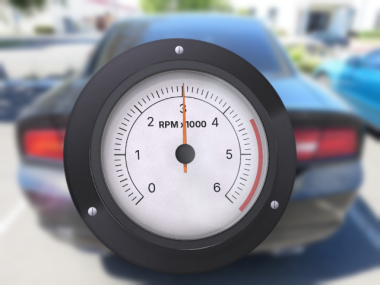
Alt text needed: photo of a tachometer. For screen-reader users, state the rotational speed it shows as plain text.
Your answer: 3000 rpm
